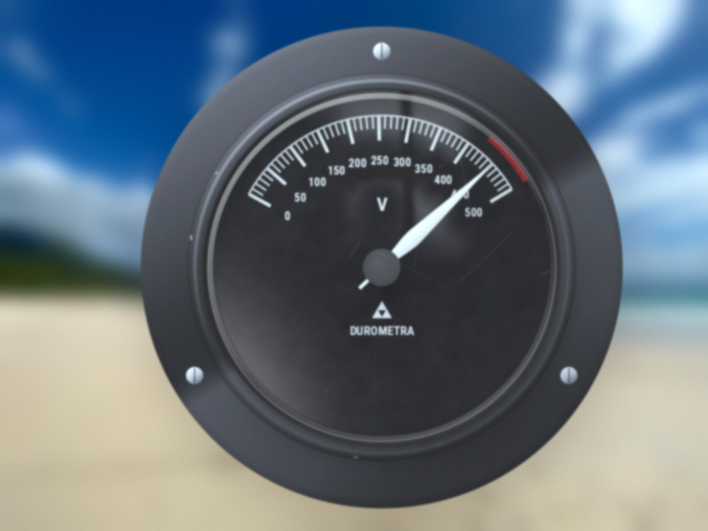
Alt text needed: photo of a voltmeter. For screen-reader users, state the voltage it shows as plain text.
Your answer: 450 V
